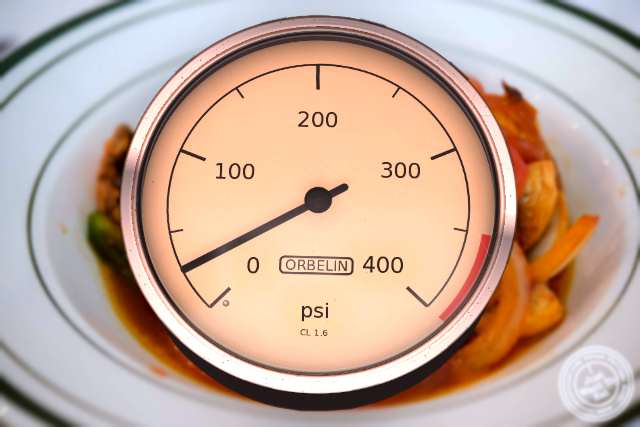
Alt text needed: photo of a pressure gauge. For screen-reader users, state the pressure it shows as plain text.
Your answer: 25 psi
